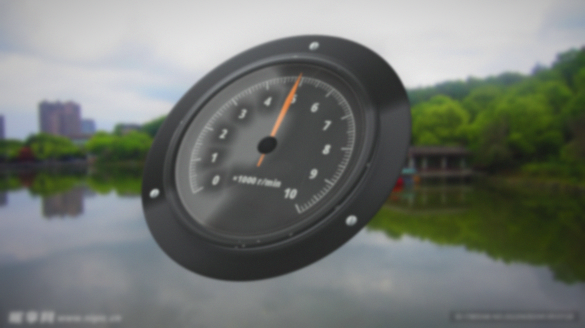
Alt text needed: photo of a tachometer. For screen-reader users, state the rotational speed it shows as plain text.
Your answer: 5000 rpm
